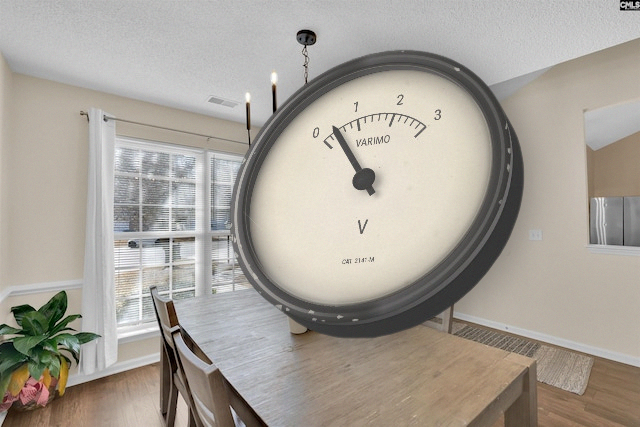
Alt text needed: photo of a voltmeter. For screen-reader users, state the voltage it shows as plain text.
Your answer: 0.4 V
